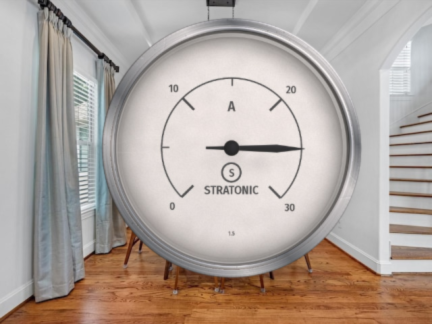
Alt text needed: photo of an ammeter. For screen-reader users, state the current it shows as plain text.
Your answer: 25 A
